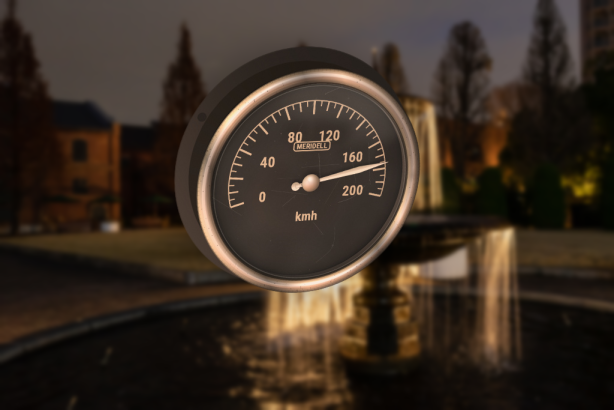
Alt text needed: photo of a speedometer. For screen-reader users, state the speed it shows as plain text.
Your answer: 175 km/h
